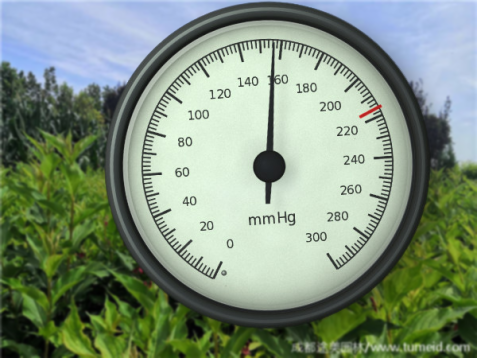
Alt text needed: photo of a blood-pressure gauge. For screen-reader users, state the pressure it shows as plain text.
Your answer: 156 mmHg
